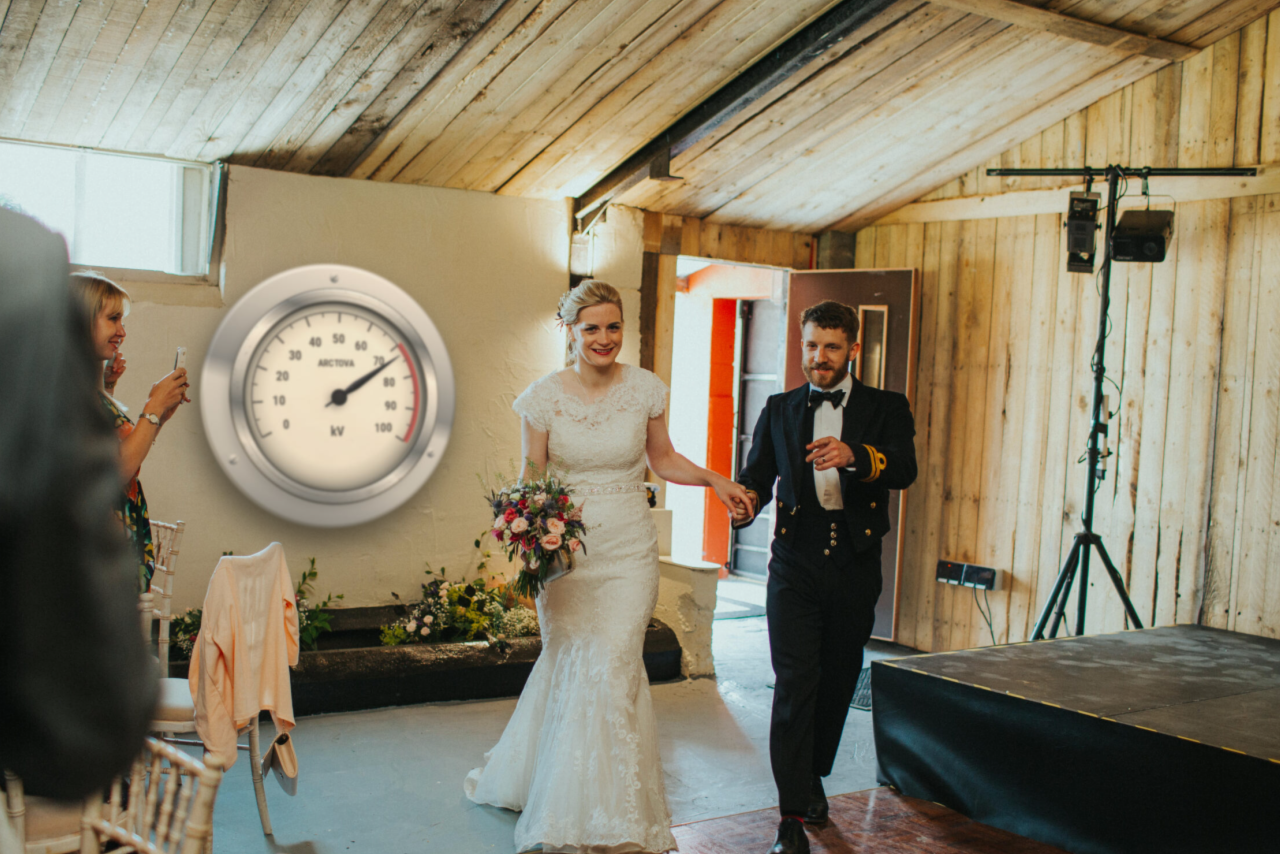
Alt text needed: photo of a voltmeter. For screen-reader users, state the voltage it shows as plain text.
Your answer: 72.5 kV
